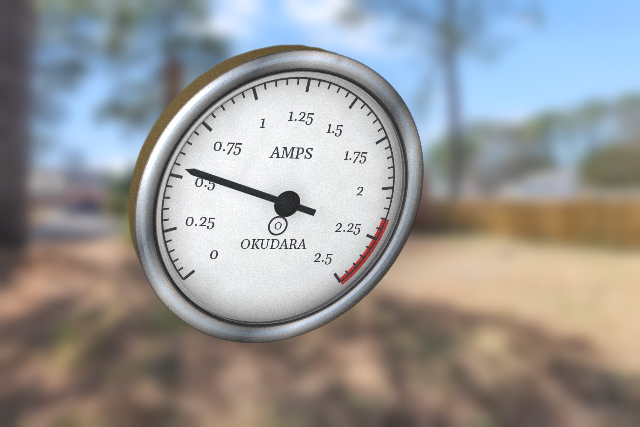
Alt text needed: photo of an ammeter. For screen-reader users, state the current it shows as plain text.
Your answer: 0.55 A
